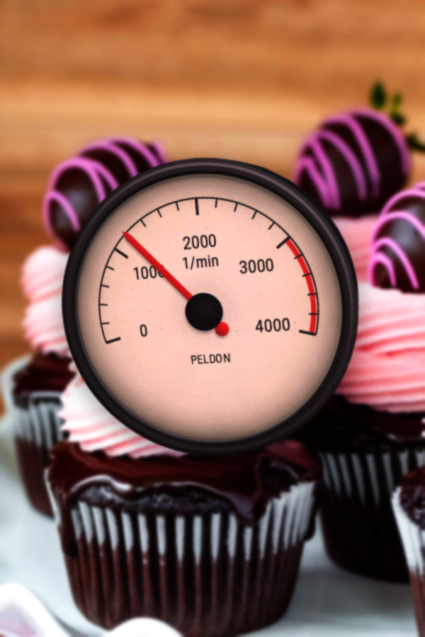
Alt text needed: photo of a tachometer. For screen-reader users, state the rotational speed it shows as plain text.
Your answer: 1200 rpm
